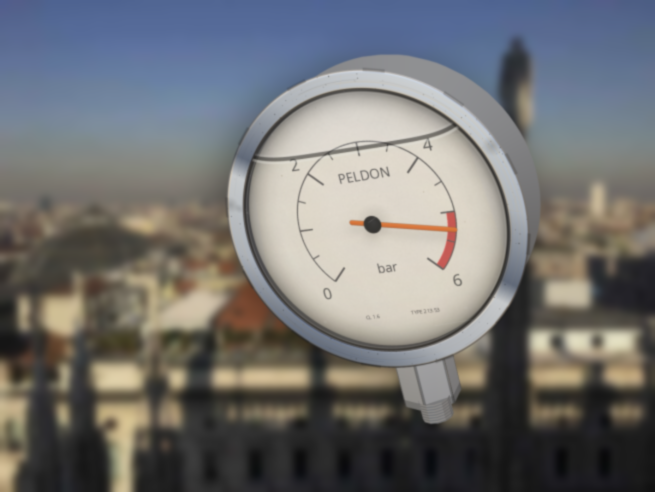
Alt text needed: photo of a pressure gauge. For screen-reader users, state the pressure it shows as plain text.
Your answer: 5.25 bar
